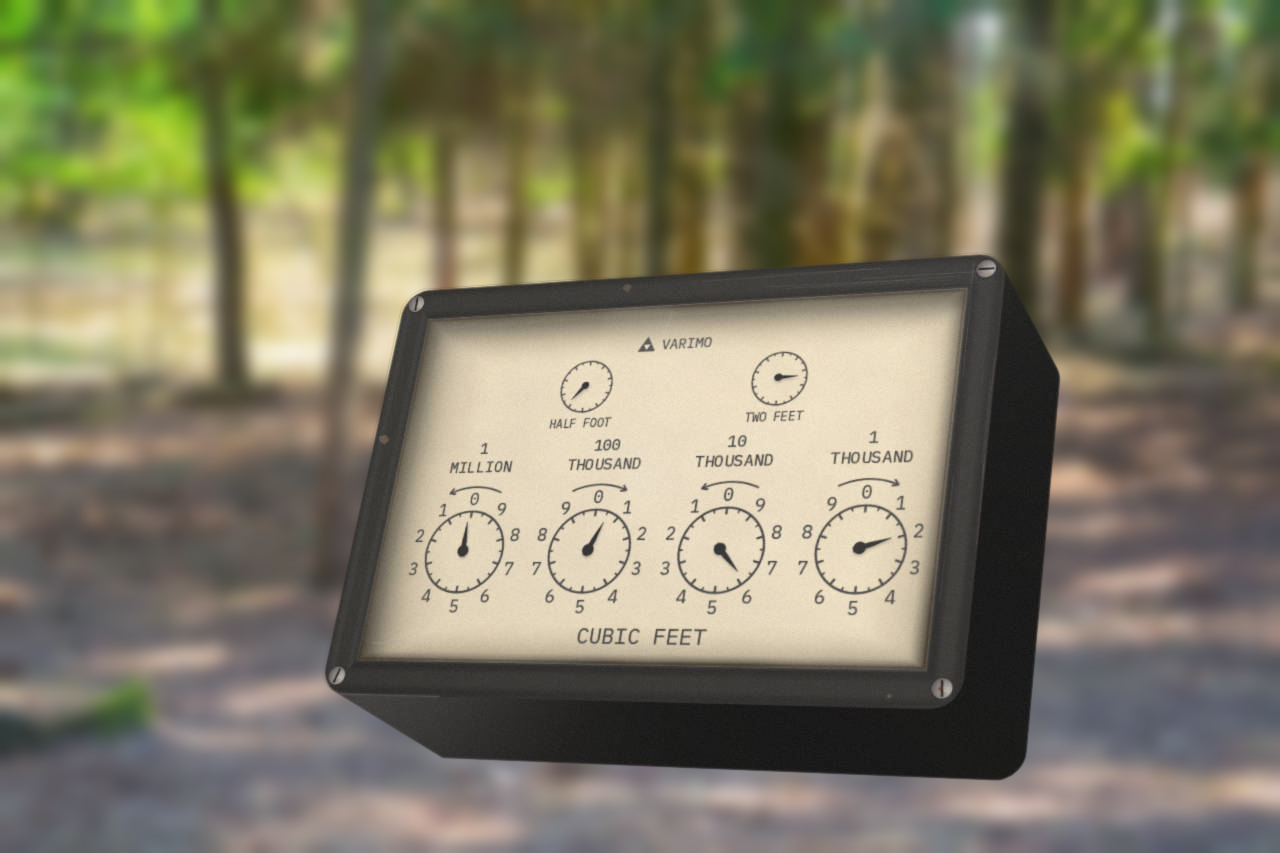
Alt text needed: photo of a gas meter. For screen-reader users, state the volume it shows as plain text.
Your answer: 6200 ft³
